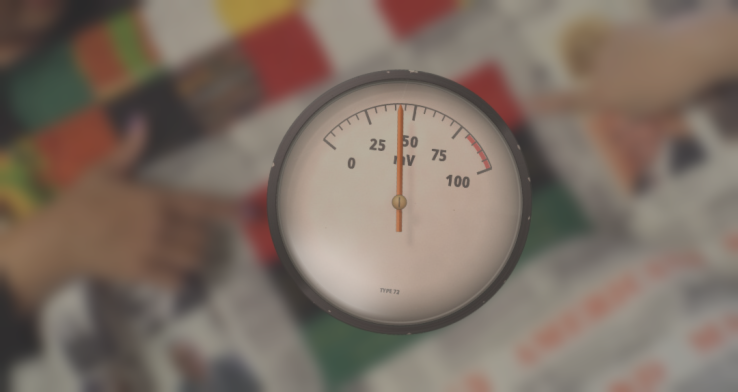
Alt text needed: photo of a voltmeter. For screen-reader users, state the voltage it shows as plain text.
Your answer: 42.5 mV
